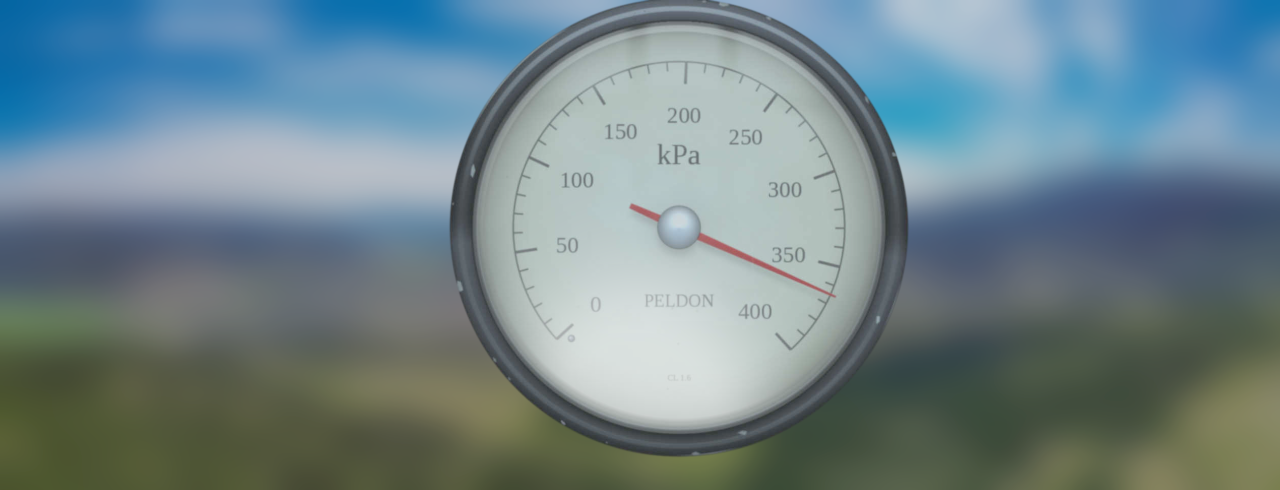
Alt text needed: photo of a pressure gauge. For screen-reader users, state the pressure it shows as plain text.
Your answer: 365 kPa
